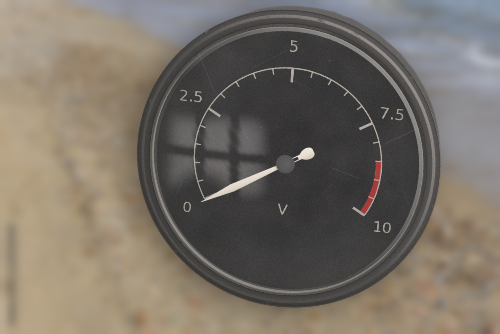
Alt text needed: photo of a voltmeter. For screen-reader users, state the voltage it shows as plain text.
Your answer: 0 V
